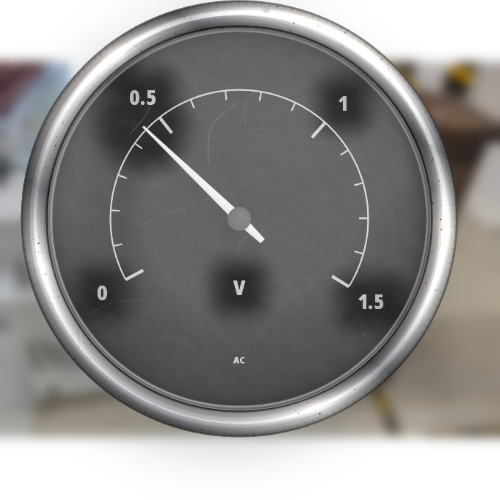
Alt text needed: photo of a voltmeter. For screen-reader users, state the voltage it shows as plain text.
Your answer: 0.45 V
